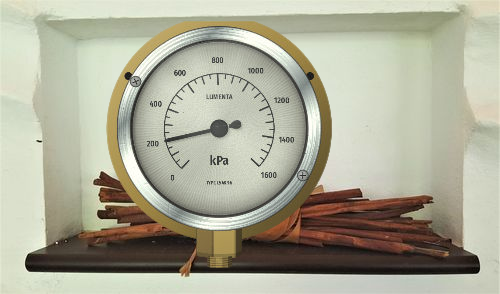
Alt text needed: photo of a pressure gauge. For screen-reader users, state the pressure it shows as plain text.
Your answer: 200 kPa
